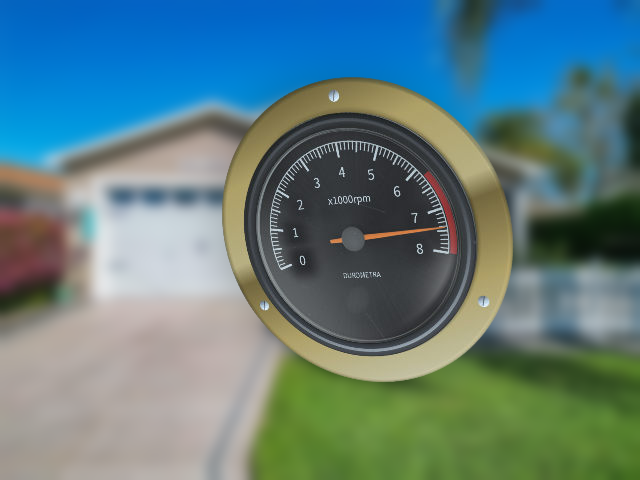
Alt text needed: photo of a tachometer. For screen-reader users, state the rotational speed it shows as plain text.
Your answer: 7400 rpm
